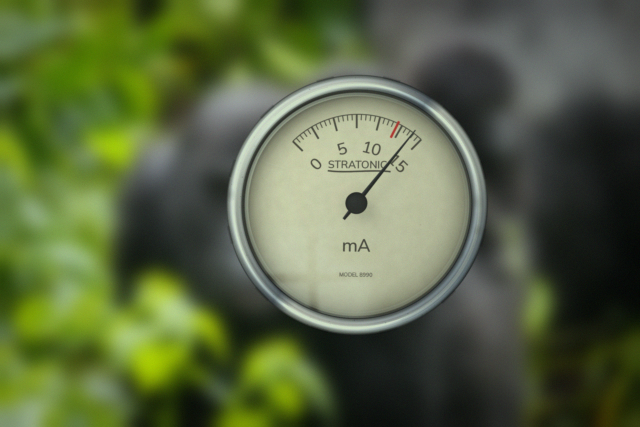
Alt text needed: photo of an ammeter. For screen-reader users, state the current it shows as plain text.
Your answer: 14 mA
